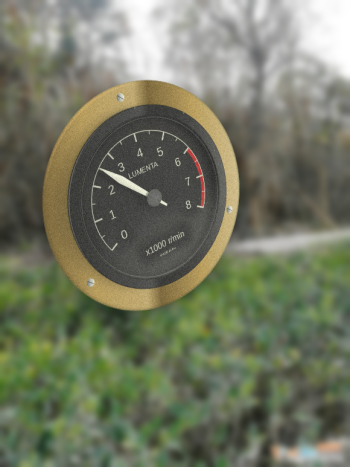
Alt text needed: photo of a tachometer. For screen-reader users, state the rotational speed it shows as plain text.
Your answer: 2500 rpm
